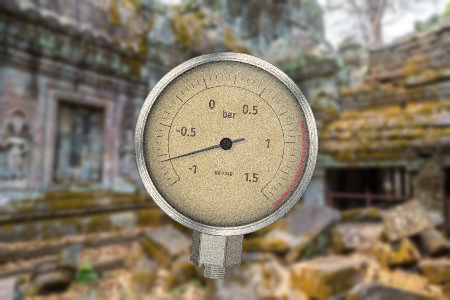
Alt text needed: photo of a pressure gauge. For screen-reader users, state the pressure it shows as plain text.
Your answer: -0.8 bar
